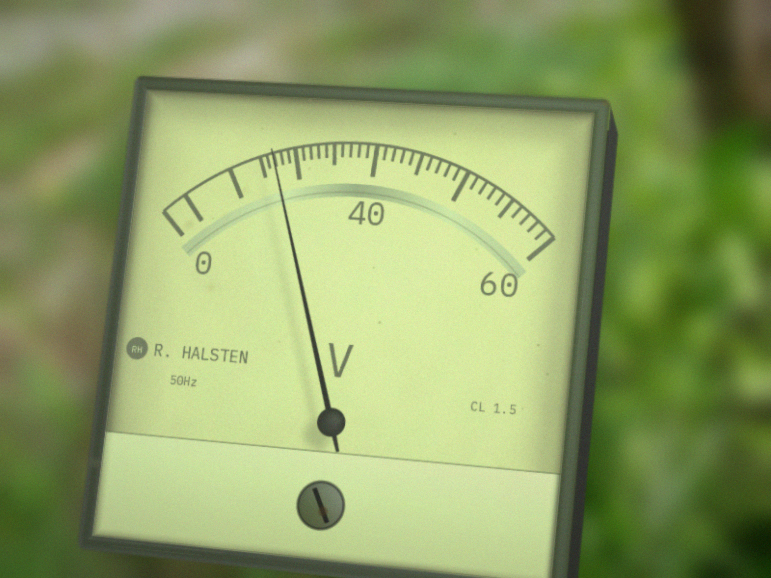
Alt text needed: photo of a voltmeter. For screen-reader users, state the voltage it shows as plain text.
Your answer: 27 V
